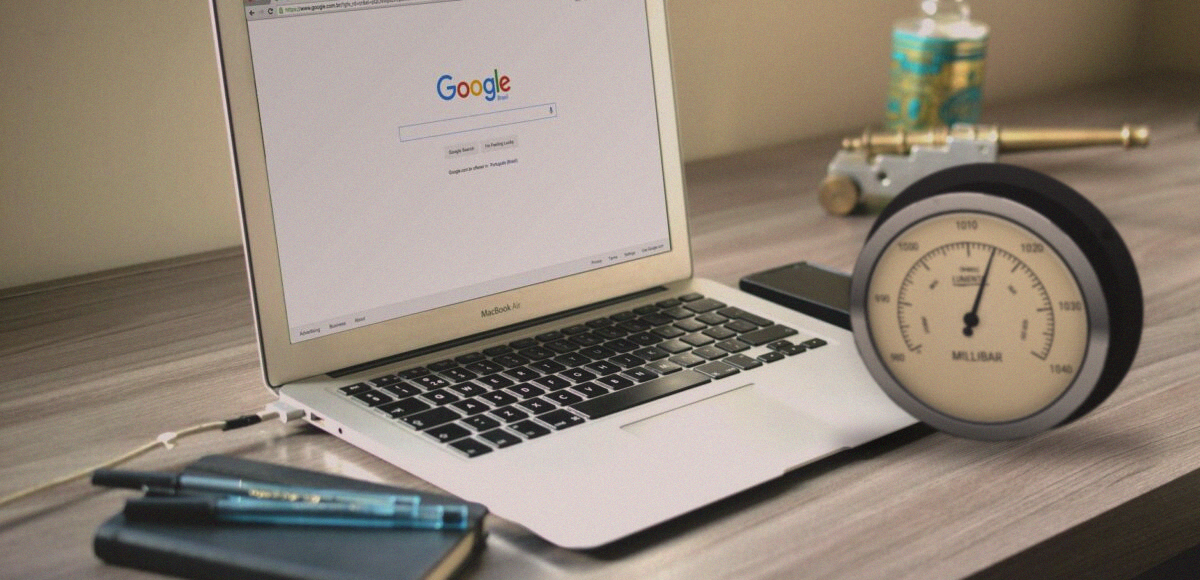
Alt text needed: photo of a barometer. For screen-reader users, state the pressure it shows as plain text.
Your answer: 1015 mbar
